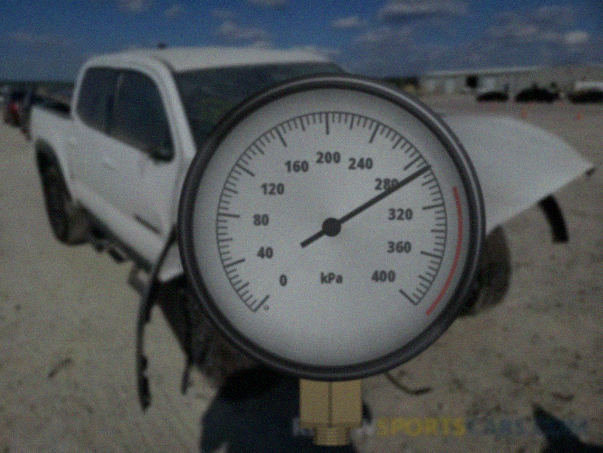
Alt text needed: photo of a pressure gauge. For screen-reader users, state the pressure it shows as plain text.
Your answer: 290 kPa
